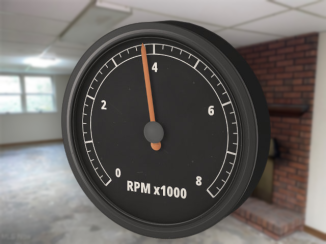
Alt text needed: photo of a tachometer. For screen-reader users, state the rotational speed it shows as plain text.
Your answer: 3800 rpm
